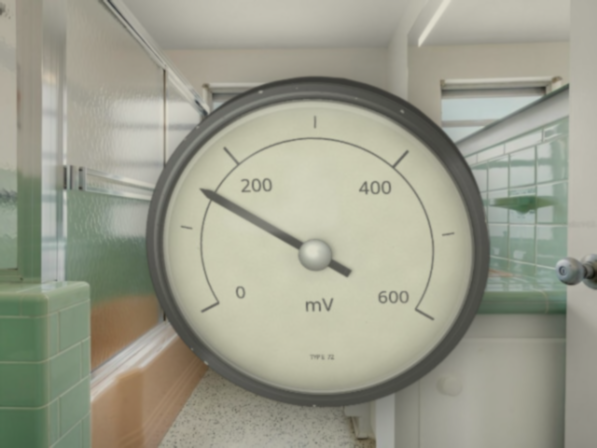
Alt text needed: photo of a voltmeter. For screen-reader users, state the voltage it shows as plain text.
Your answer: 150 mV
